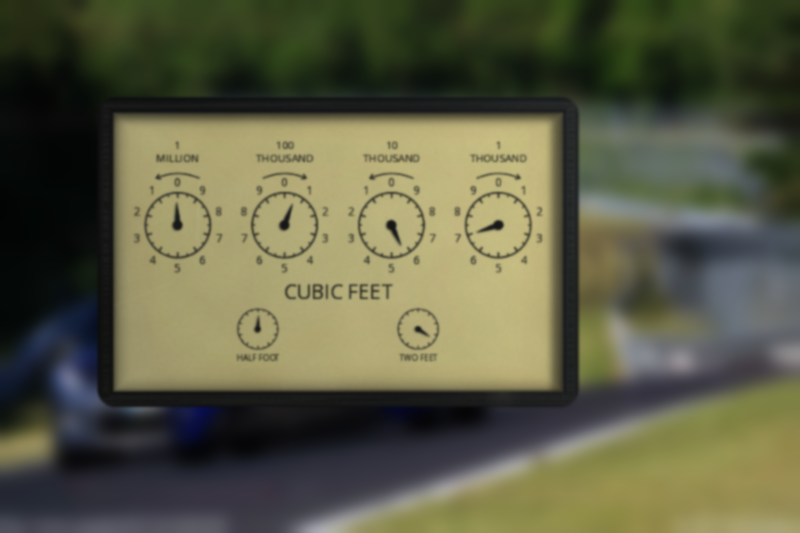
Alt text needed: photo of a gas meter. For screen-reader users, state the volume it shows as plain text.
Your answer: 5700 ft³
